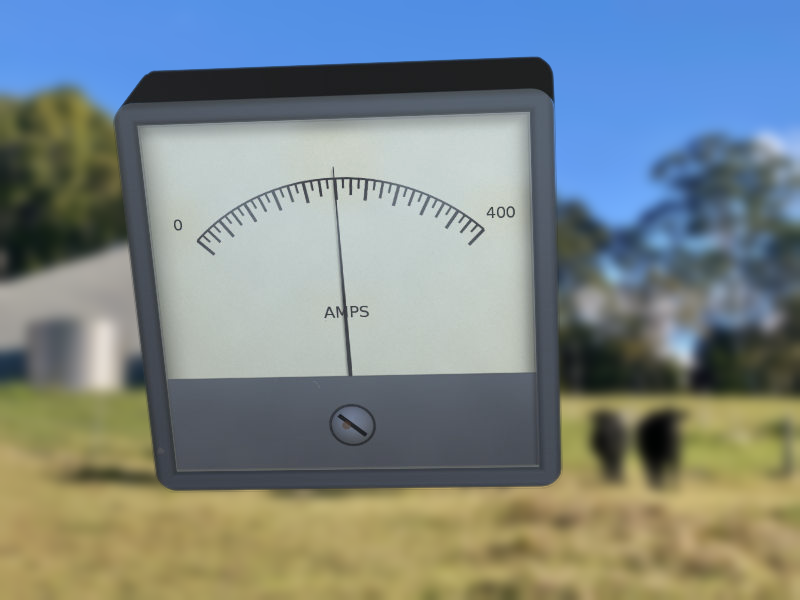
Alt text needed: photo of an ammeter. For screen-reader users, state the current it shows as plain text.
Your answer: 200 A
